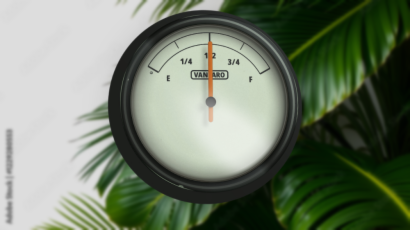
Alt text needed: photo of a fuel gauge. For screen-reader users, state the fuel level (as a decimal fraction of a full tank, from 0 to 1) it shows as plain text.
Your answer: 0.5
